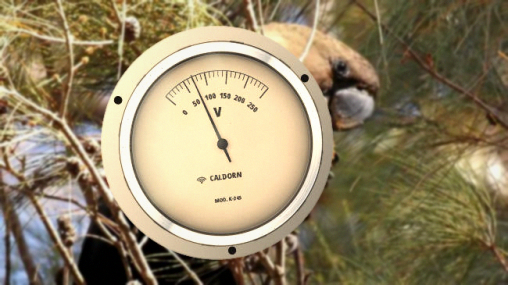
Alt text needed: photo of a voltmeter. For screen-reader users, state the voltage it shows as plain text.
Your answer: 70 V
